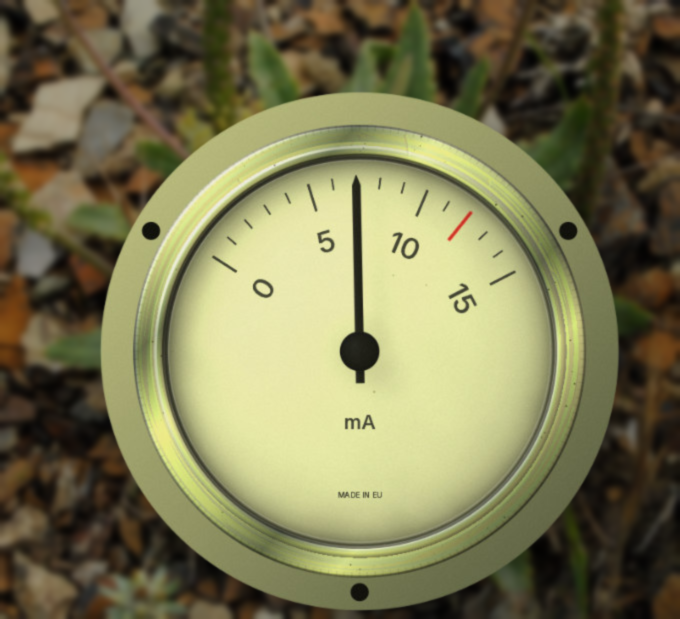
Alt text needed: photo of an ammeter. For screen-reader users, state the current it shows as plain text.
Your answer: 7 mA
